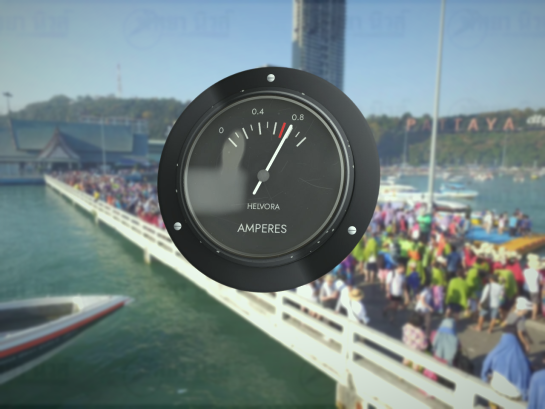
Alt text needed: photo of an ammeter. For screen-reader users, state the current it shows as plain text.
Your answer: 0.8 A
